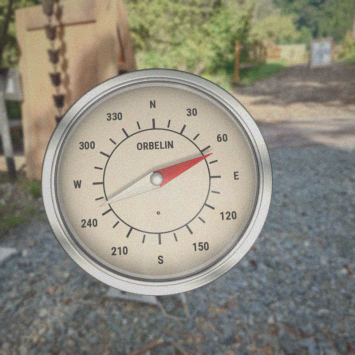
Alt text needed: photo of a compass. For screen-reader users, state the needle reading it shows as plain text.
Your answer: 67.5 °
